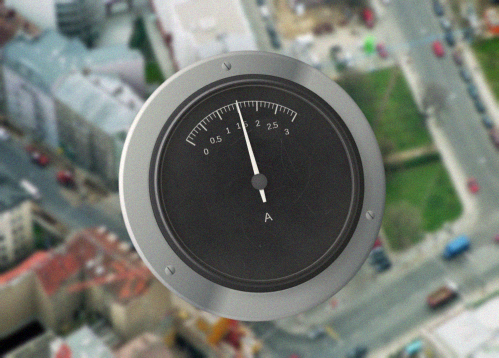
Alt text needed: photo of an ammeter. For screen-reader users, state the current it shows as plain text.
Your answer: 1.5 A
